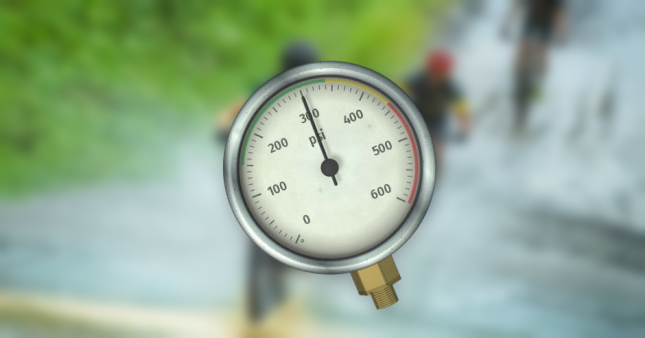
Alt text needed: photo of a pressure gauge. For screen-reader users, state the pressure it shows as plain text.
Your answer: 300 psi
